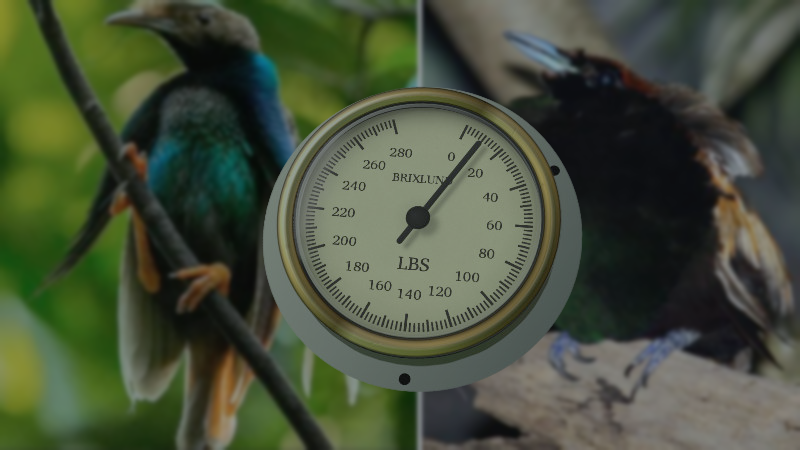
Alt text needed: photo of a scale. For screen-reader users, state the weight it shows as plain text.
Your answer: 10 lb
